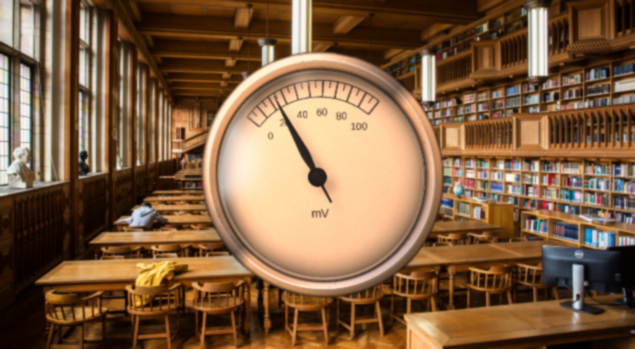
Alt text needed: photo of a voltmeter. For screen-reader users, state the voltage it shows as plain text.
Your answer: 25 mV
